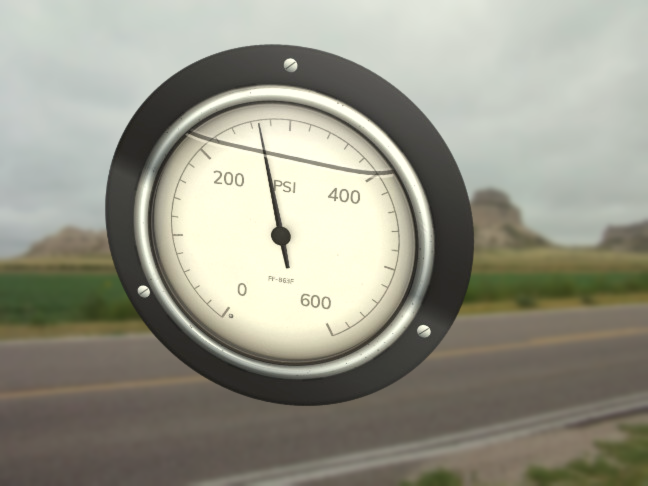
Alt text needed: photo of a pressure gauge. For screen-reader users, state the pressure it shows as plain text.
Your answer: 270 psi
